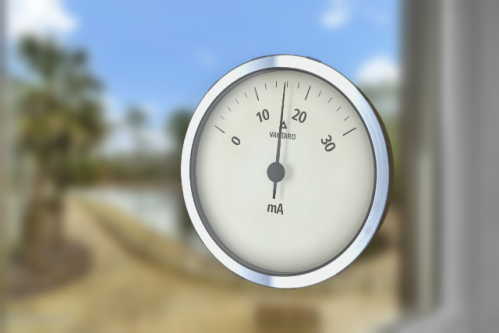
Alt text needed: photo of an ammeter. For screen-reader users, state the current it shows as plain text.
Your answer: 16 mA
